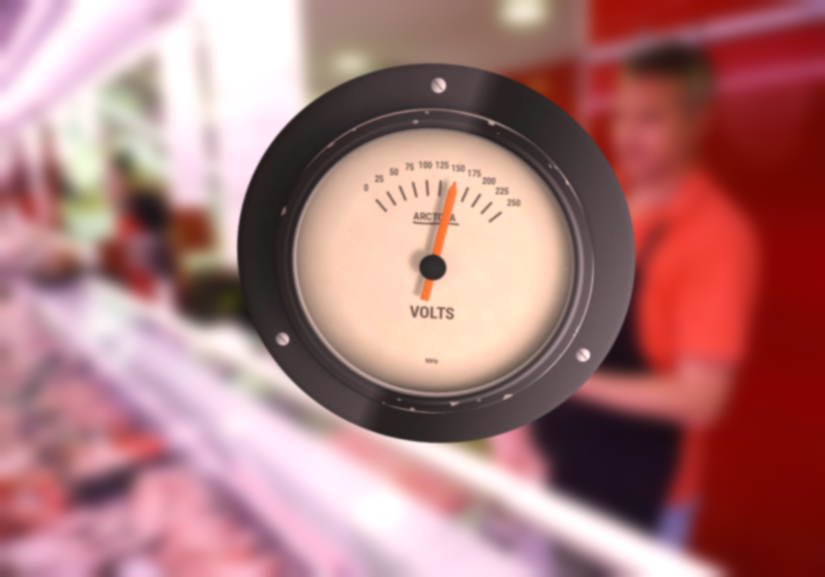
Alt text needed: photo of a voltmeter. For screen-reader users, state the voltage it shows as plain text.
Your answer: 150 V
